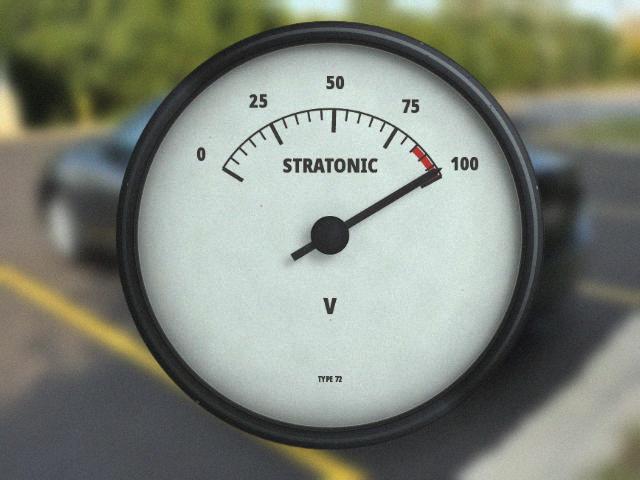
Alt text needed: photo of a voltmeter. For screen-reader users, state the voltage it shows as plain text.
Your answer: 97.5 V
